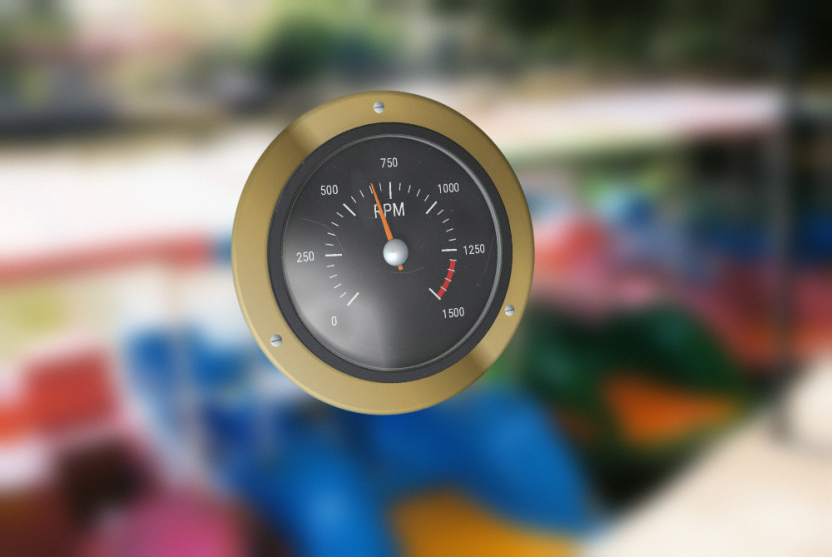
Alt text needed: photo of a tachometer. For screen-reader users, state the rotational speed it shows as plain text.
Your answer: 650 rpm
